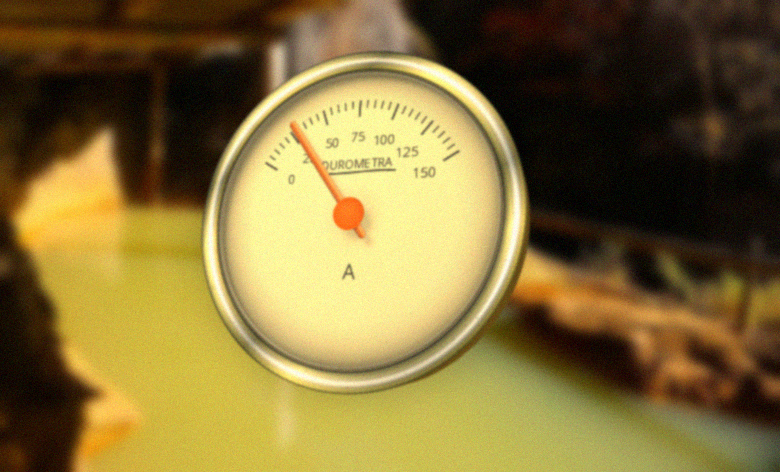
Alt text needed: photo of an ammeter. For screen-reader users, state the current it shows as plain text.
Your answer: 30 A
